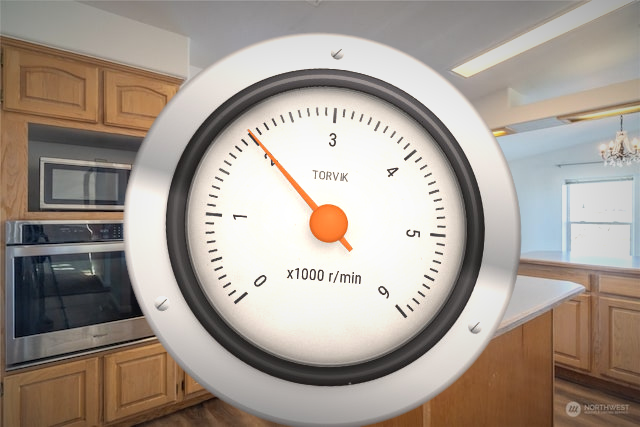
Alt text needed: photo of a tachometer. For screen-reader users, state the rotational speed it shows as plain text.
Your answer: 2000 rpm
